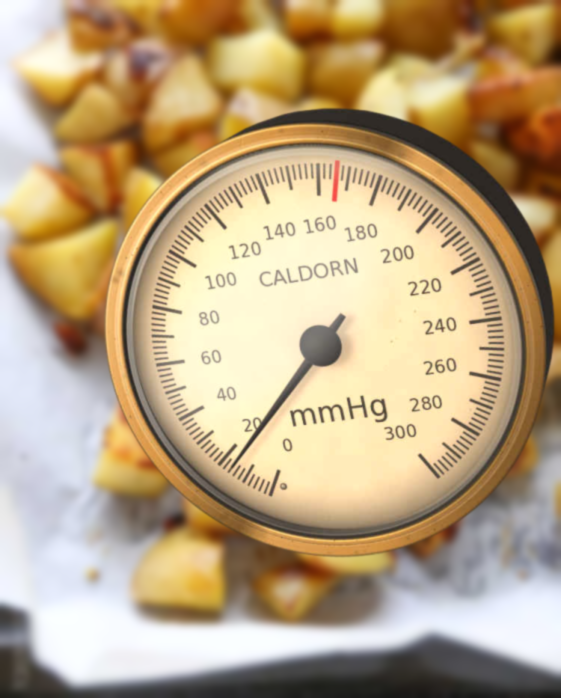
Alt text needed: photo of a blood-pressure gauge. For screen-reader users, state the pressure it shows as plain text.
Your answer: 16 mmHg
